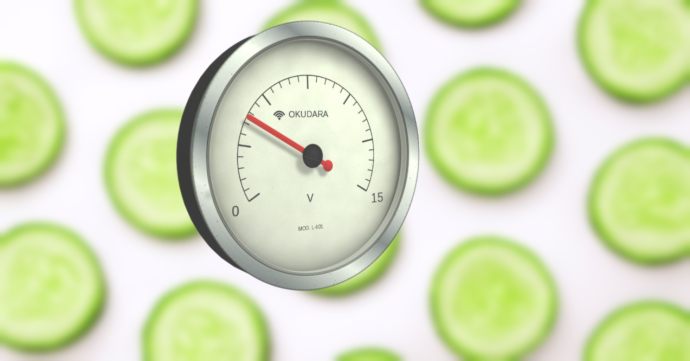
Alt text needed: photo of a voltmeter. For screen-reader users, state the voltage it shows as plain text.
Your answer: 3.75 V
